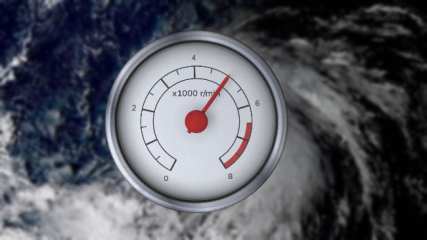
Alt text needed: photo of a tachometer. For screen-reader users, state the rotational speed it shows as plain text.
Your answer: 5000 rpm
